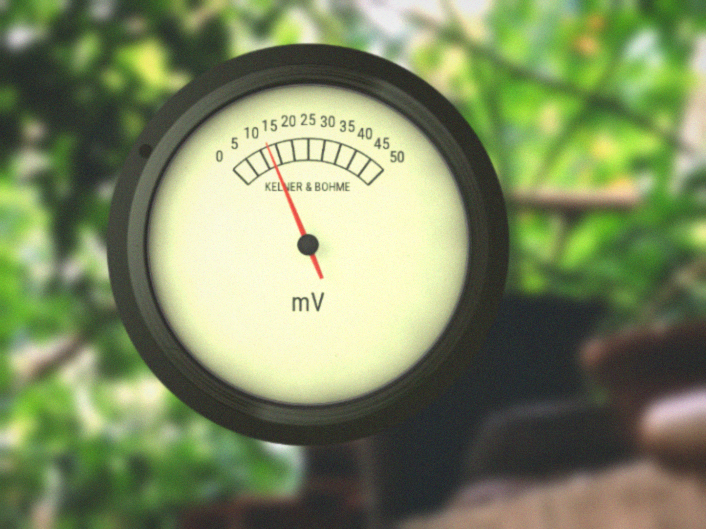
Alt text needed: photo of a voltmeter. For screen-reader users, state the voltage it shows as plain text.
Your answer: 12.5 mV
